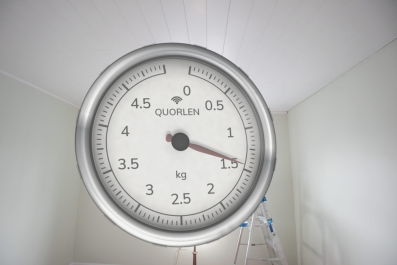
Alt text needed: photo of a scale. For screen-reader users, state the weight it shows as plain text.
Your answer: 1.45 kg
